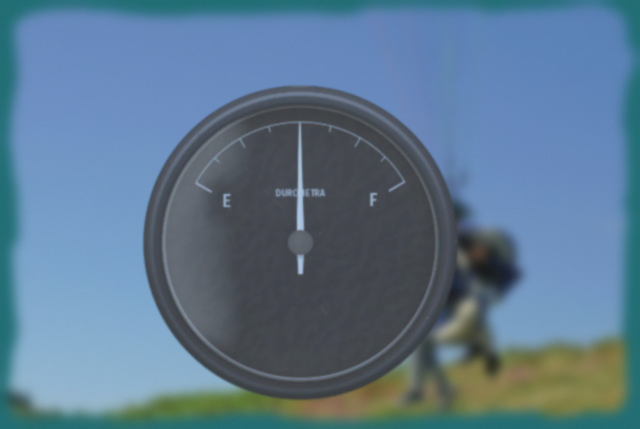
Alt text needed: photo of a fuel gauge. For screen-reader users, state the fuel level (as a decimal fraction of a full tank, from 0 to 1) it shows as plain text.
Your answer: 0.5
